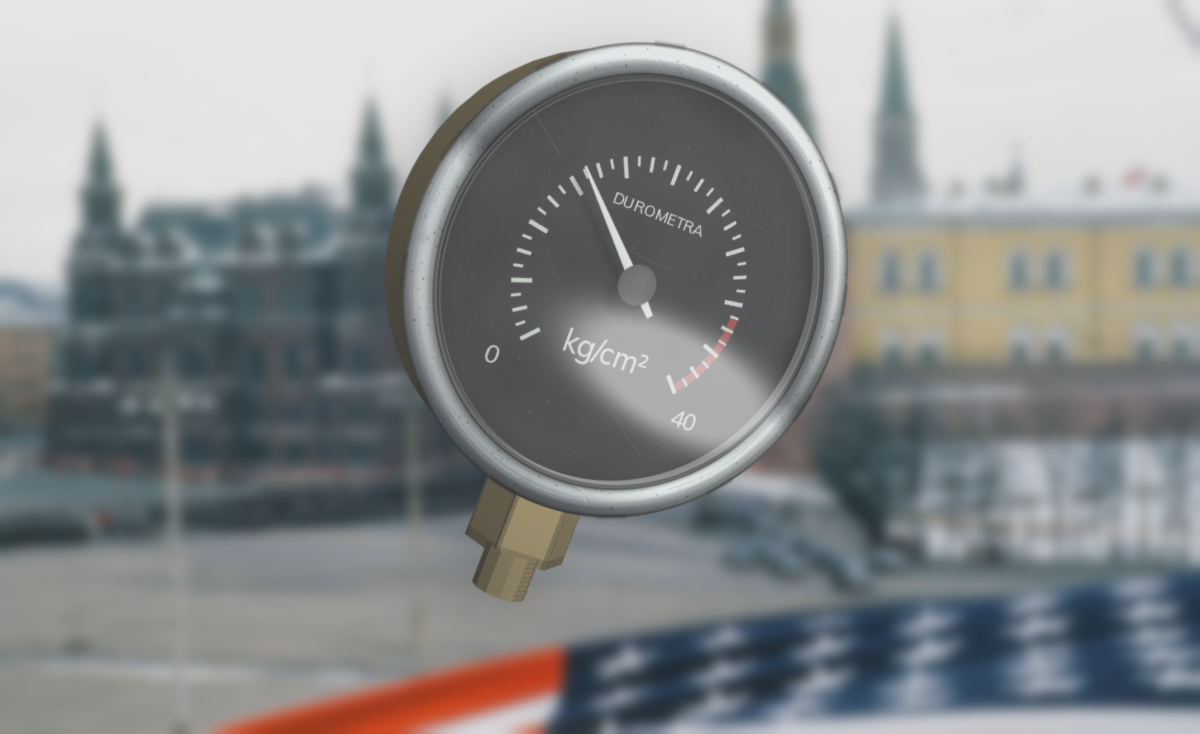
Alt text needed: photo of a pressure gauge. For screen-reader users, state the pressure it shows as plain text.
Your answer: 13 kg/cm²
